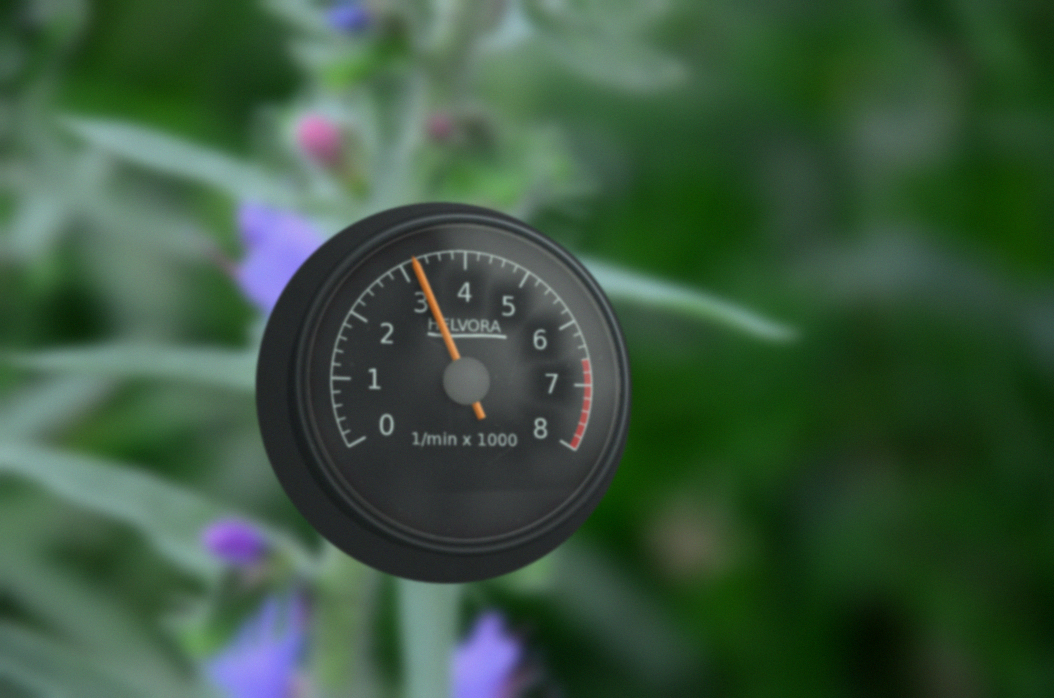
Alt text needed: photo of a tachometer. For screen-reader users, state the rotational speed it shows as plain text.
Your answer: 3200 rpm
